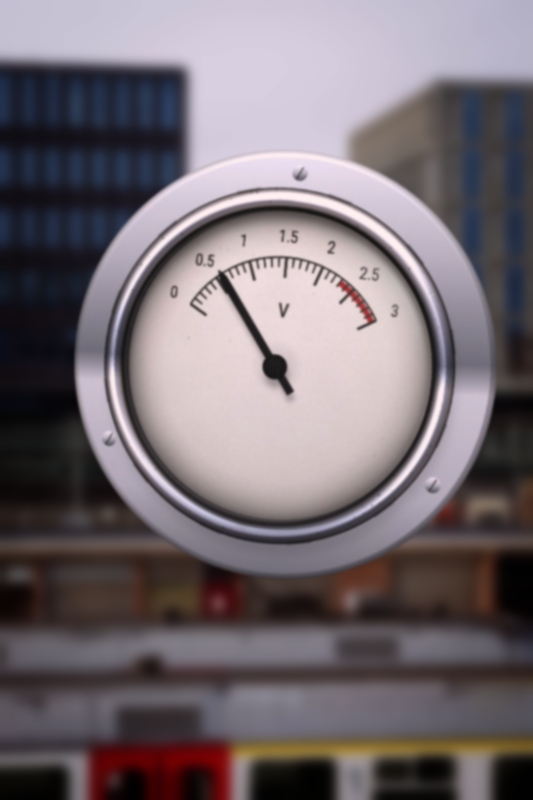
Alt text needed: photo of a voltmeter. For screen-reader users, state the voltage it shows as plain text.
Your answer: 0.6 V
